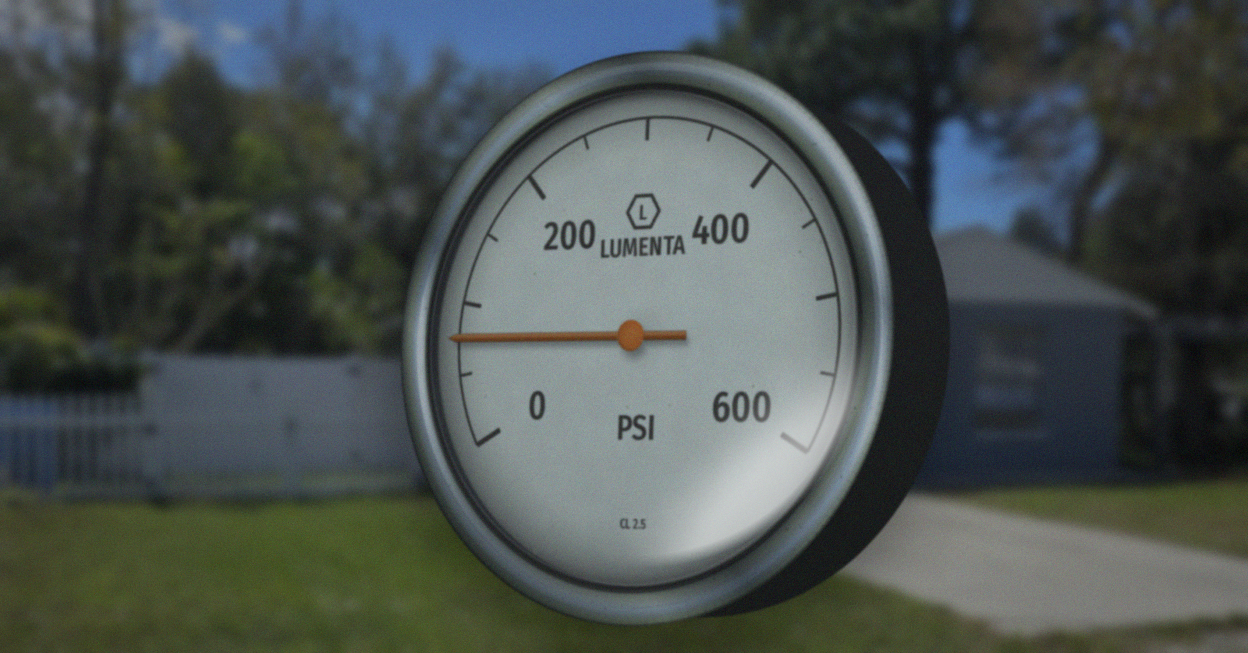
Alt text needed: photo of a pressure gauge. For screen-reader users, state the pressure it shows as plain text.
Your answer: 75 psi
